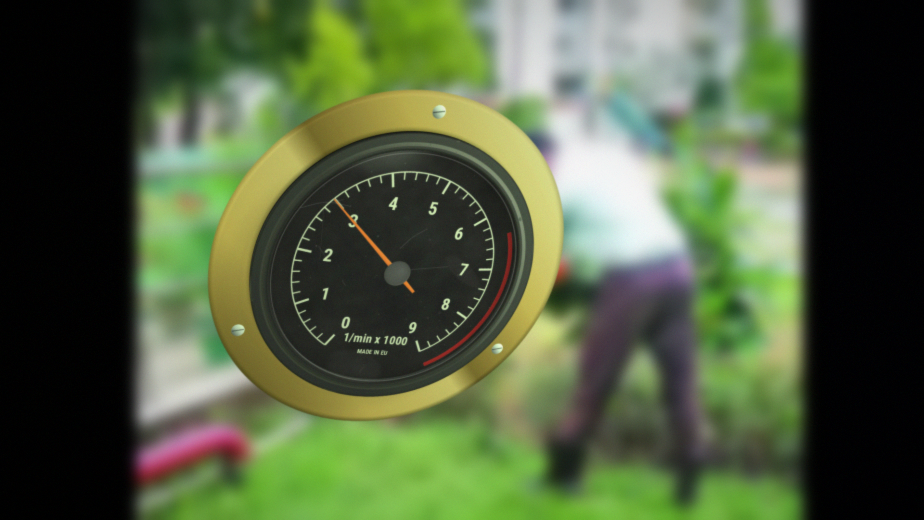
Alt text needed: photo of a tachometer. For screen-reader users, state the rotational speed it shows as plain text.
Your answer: 3000 rpm
